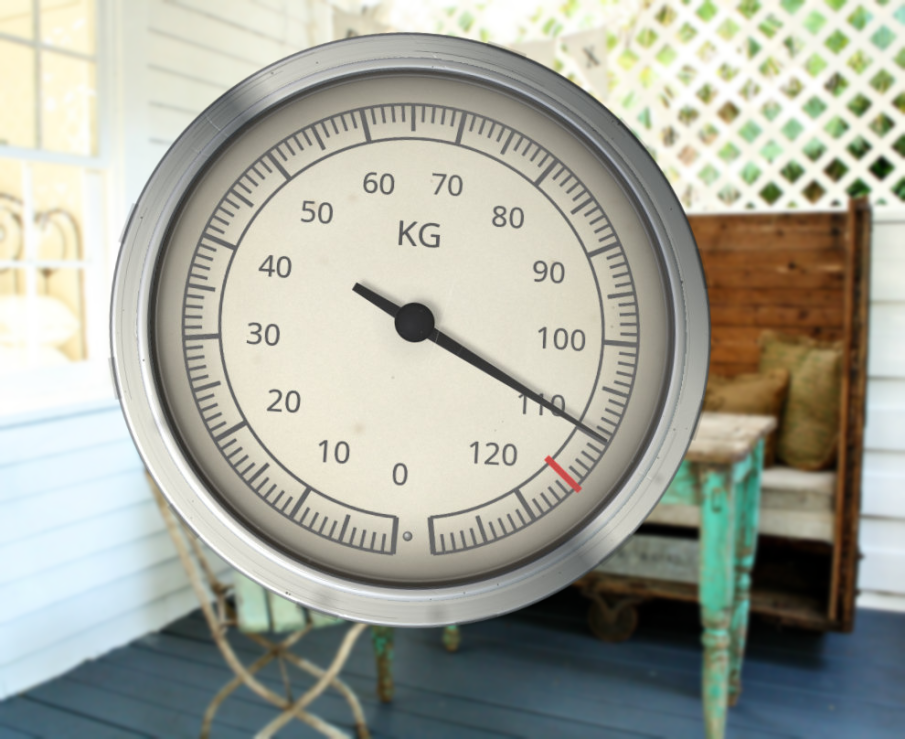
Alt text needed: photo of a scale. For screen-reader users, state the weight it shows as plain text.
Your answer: 110 kg
